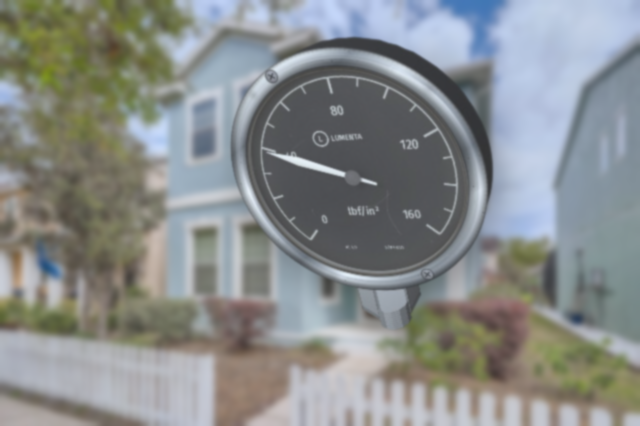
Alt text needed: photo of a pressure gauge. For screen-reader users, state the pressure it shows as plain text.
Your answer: 40 psi
